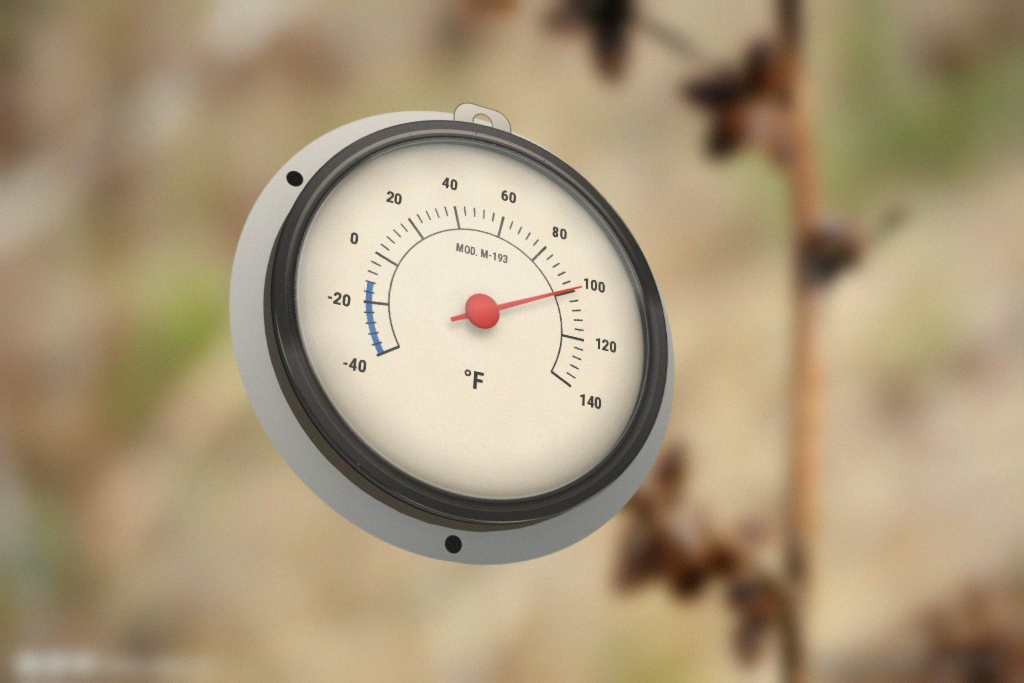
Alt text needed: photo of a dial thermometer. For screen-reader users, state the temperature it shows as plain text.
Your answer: 100 °F
